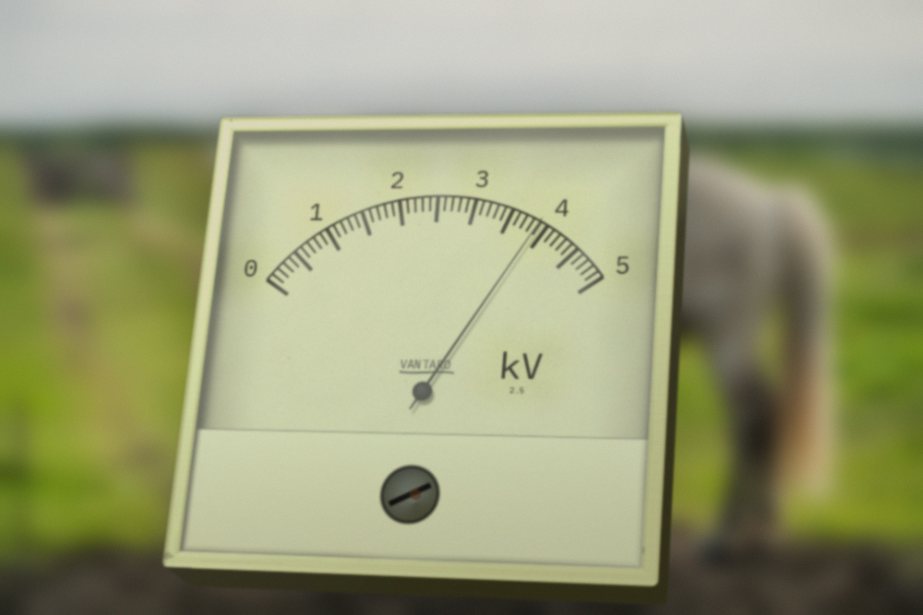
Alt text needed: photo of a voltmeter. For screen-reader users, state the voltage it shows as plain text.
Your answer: 3.9 kV
